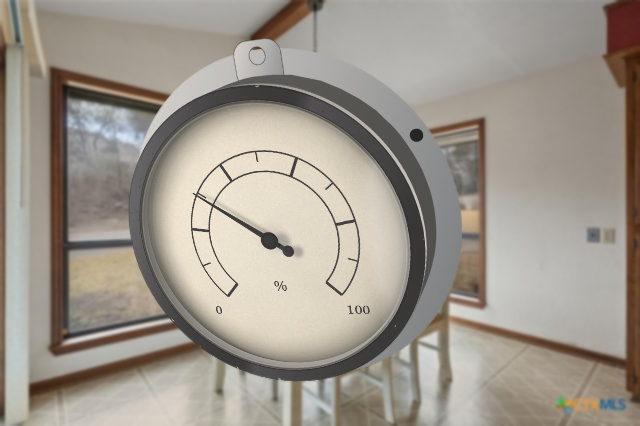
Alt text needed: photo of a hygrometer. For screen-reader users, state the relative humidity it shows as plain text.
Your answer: 30 %
